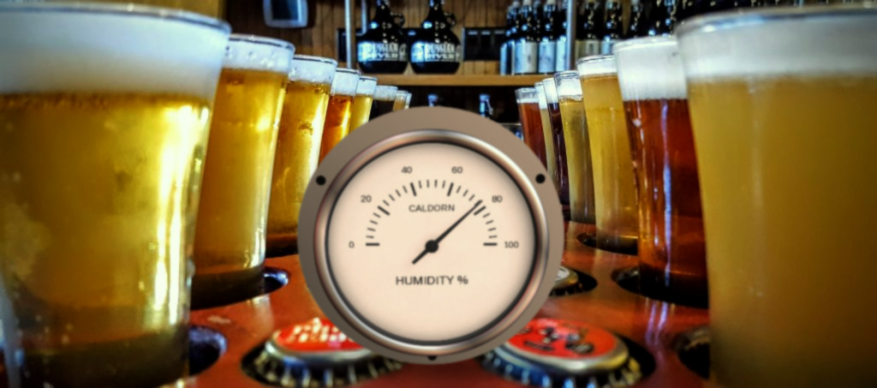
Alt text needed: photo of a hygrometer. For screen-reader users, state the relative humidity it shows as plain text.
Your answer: 76 %
